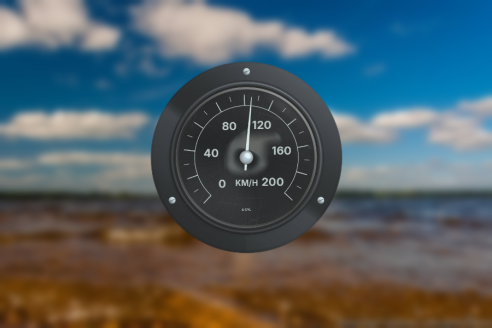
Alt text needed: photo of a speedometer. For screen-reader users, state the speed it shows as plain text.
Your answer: 105 km/h
